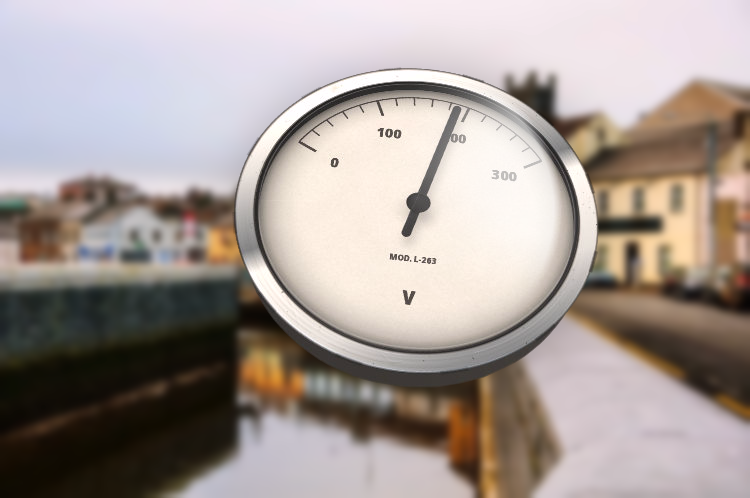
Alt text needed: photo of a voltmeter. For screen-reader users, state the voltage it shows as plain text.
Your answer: 190 V
